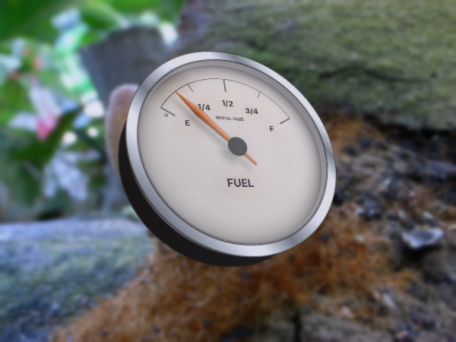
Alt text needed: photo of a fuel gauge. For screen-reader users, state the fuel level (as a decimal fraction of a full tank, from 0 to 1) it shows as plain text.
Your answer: 0.125
